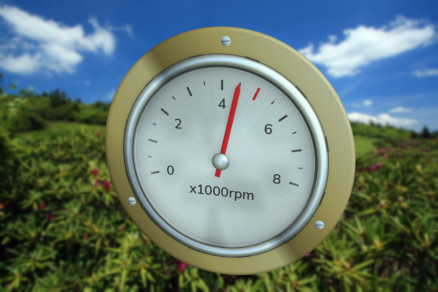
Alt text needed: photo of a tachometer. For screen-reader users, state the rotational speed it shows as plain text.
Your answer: 4500 rpm
